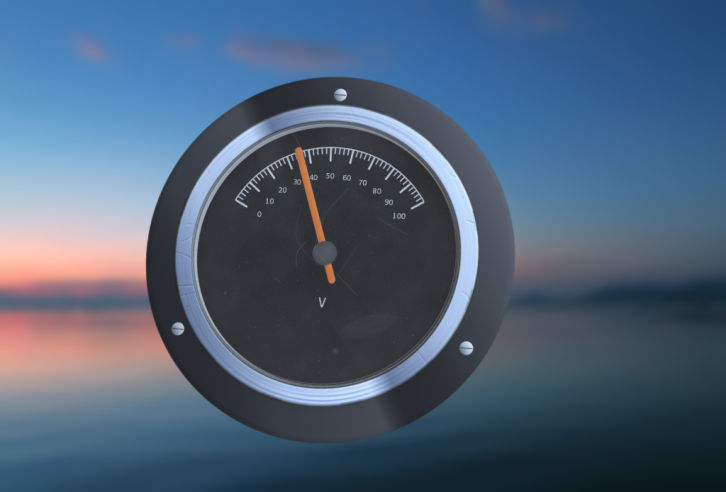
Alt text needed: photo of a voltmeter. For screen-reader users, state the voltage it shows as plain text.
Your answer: 36 V
